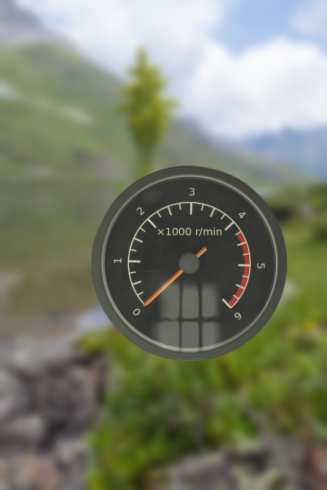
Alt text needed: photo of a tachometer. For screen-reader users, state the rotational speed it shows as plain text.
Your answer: 0 rpm
